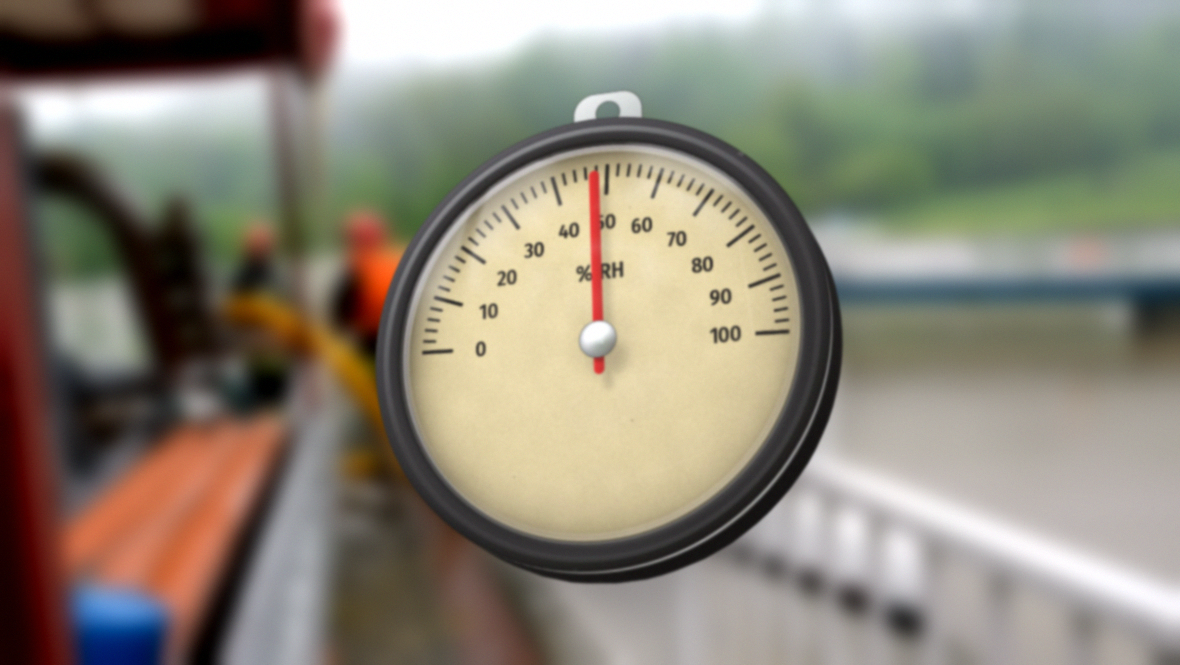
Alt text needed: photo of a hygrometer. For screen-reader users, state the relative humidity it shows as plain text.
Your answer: 48 %
